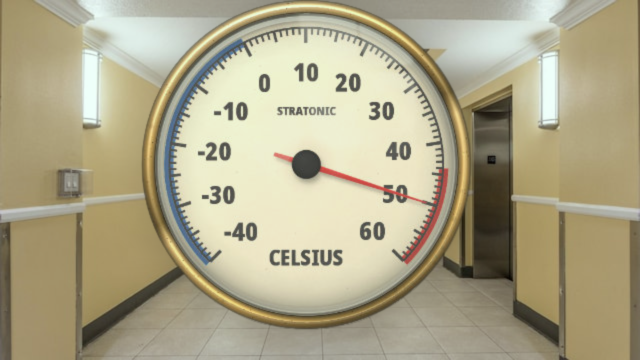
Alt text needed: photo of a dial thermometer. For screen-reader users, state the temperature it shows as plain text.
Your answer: 50 °C
